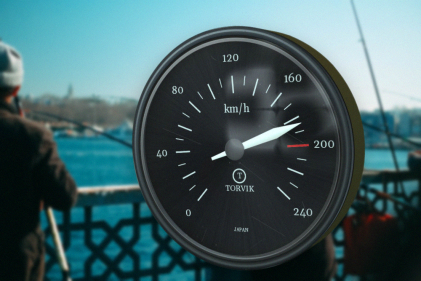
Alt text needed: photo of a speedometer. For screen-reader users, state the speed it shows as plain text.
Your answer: 185 km/h
